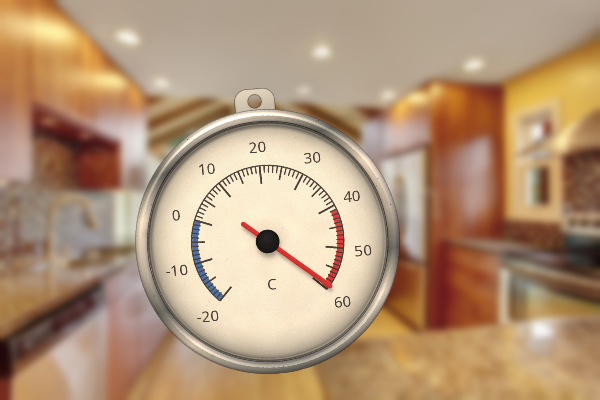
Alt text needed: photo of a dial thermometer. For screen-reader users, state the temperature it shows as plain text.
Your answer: 59 °C
